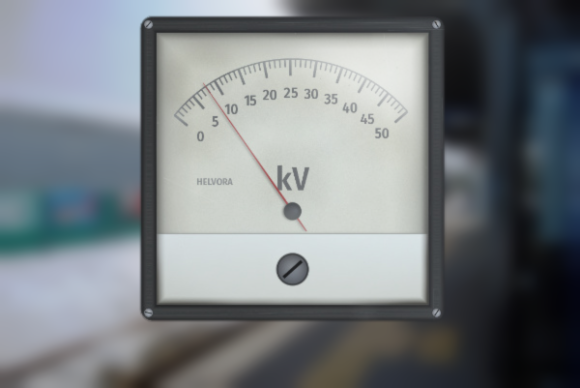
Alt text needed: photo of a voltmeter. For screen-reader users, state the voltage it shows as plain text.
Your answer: 8 kV
